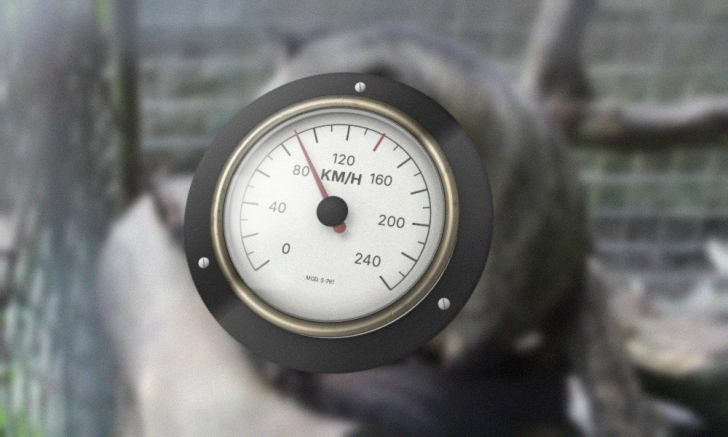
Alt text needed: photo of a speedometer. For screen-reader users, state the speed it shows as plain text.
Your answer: 90 km/h
